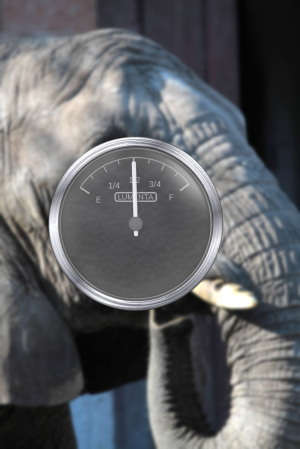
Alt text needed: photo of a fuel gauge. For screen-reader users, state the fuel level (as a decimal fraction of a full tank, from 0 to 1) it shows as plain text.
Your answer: 0.5
